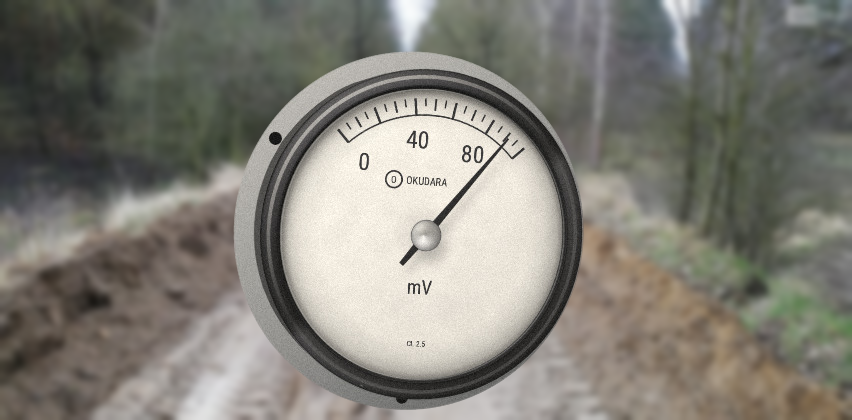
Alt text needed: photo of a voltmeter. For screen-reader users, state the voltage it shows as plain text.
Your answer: 90 mV
